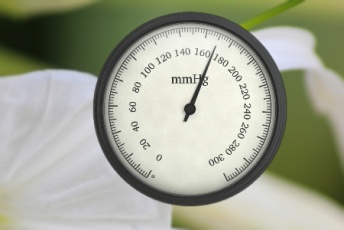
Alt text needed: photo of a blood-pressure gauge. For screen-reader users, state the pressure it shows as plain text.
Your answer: 170 mmHg
